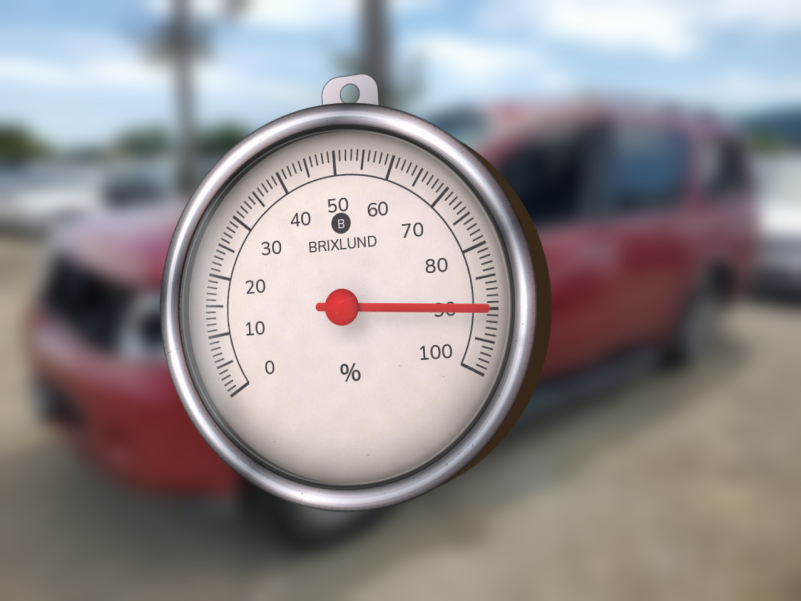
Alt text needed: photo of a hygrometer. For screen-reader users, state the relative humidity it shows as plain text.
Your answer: 90 %
